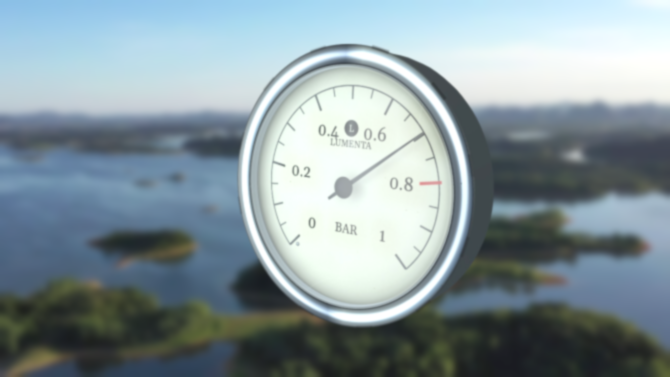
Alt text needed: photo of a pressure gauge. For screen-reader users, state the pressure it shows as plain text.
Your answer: 0.7 bar
